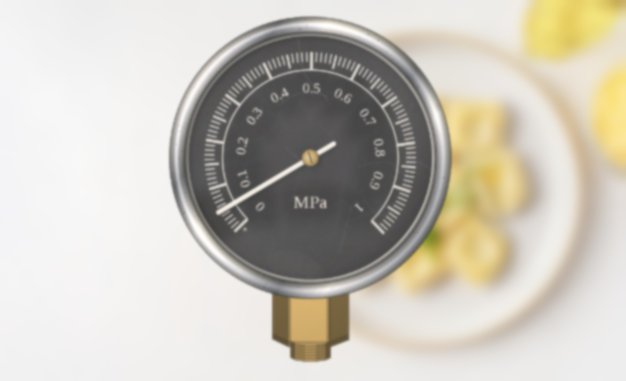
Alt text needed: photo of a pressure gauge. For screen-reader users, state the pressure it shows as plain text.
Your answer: 0.05 MPa
